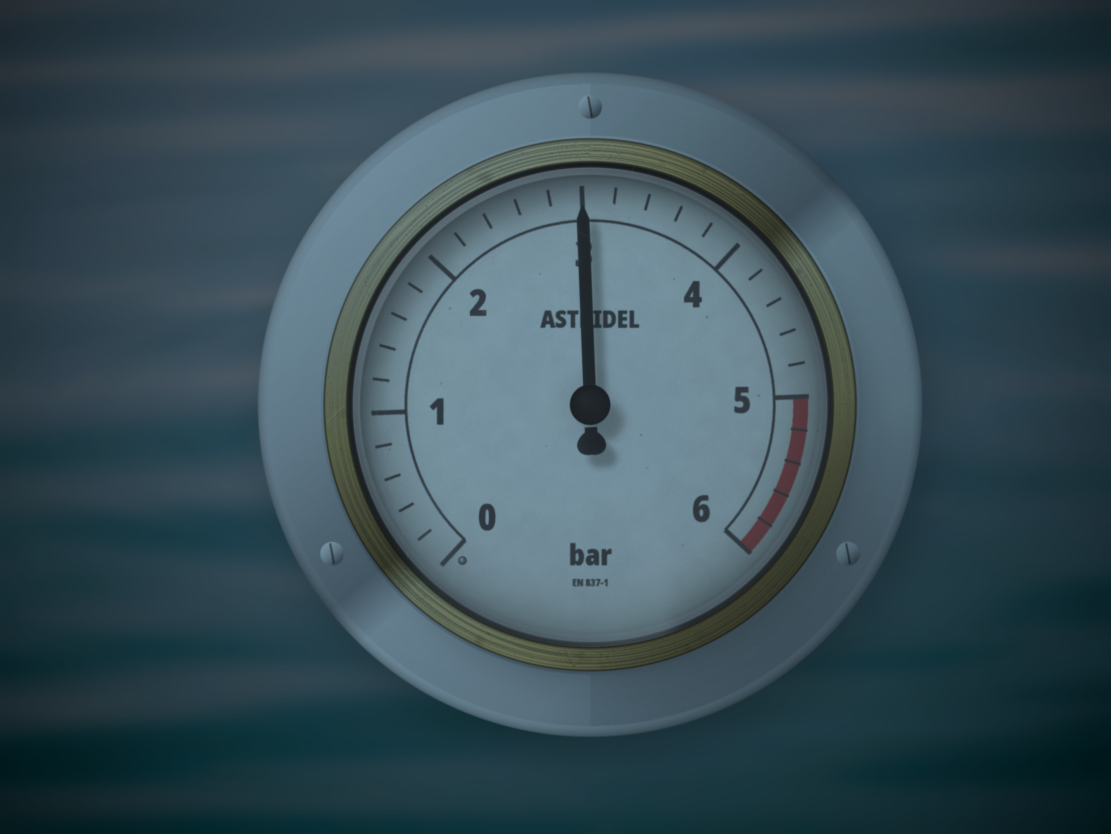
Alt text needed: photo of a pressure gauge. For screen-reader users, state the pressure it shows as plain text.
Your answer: 3 bar
